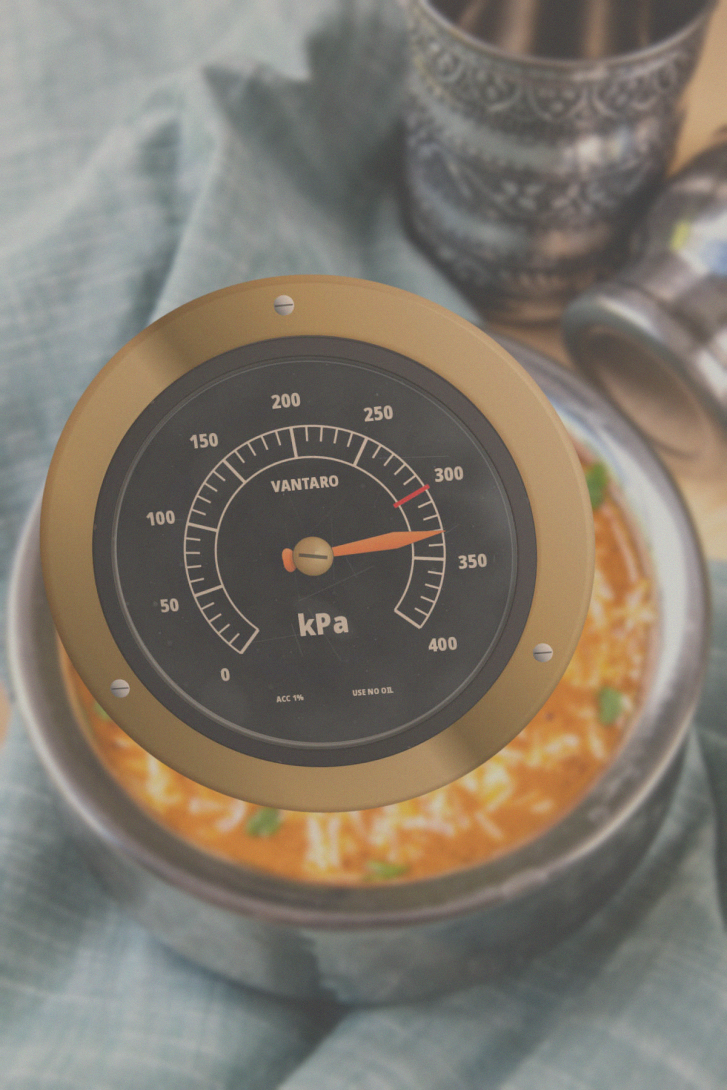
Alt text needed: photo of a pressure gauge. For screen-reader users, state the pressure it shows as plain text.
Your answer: 330 kPa
